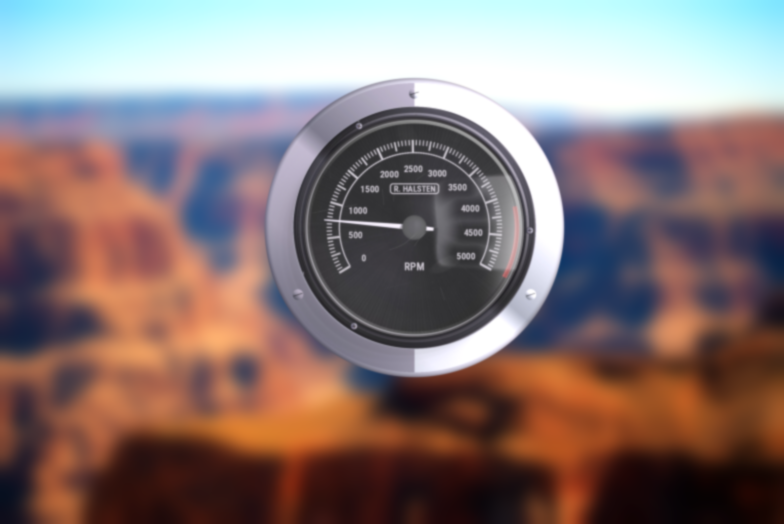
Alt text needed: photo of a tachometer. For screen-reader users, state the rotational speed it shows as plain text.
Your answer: 750 rpm
